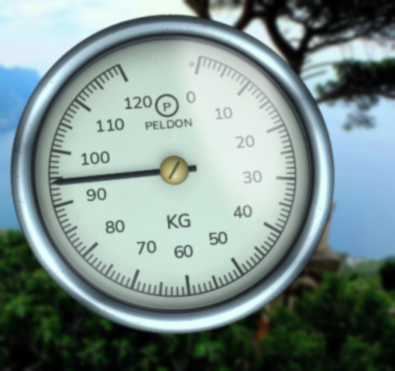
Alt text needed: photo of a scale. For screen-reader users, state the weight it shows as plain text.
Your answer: 94 kg
